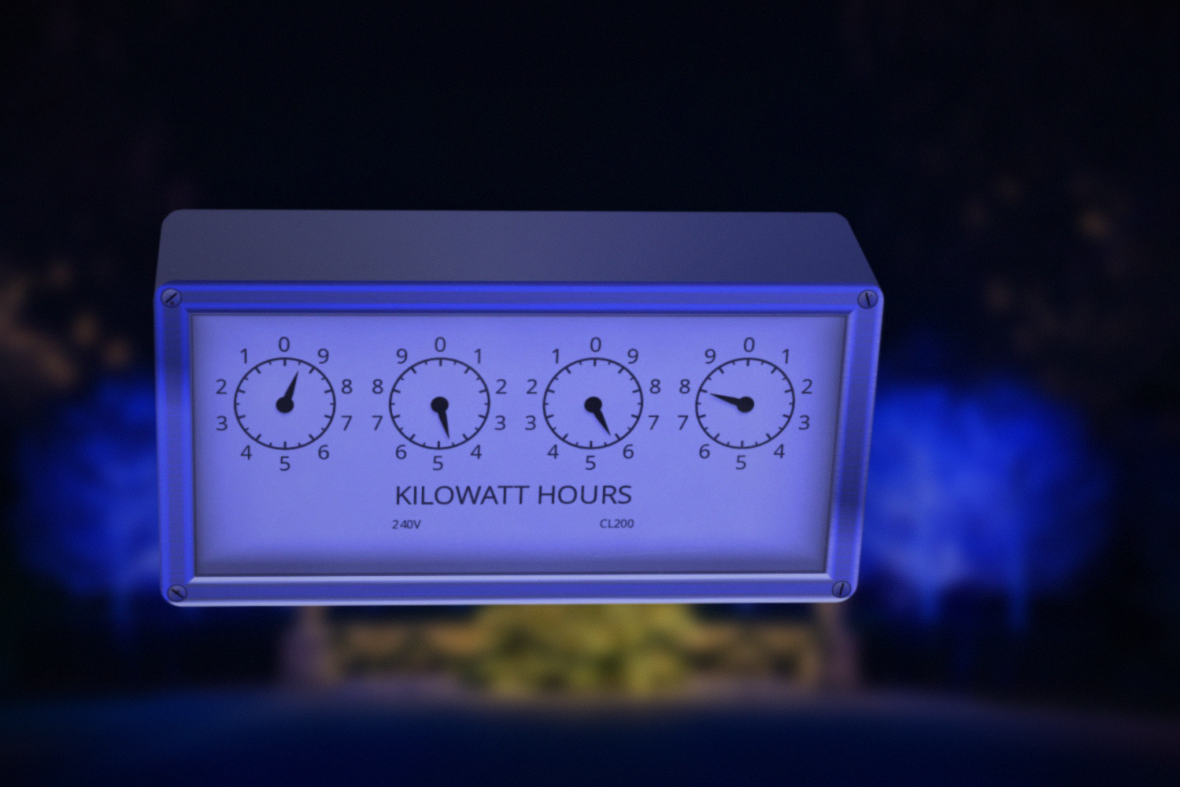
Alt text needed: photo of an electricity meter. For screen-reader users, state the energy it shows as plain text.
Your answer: 9458 kWh
